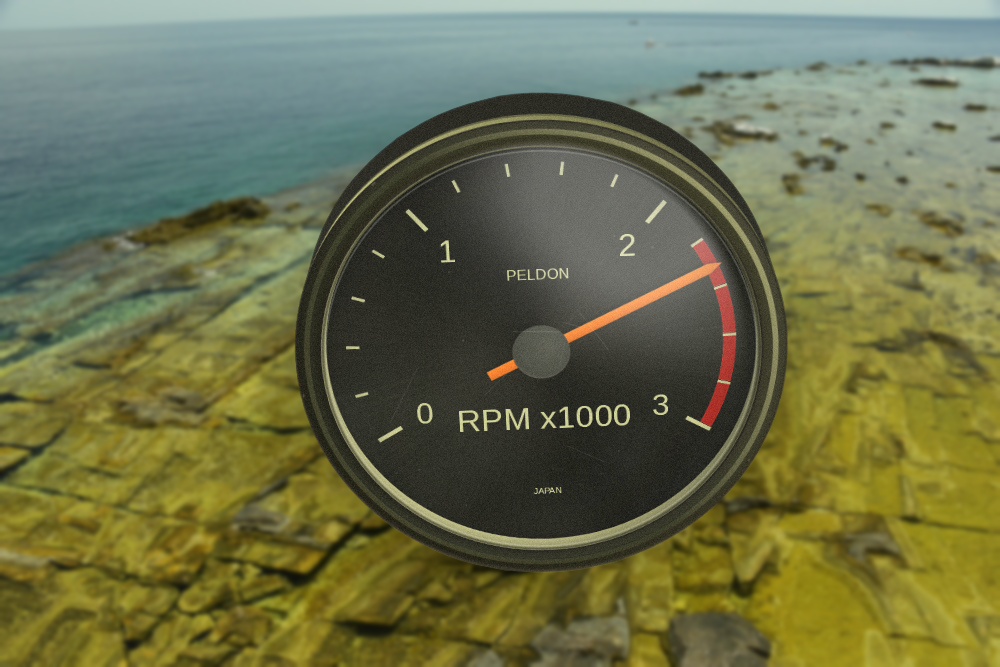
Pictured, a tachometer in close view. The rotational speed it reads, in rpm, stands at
2300 rpm
